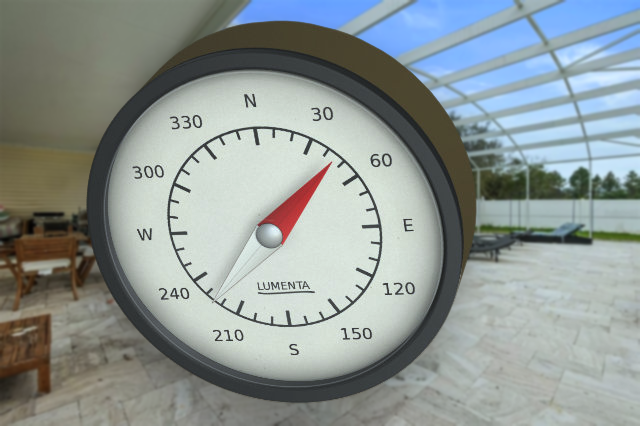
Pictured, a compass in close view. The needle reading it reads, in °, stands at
45 °
